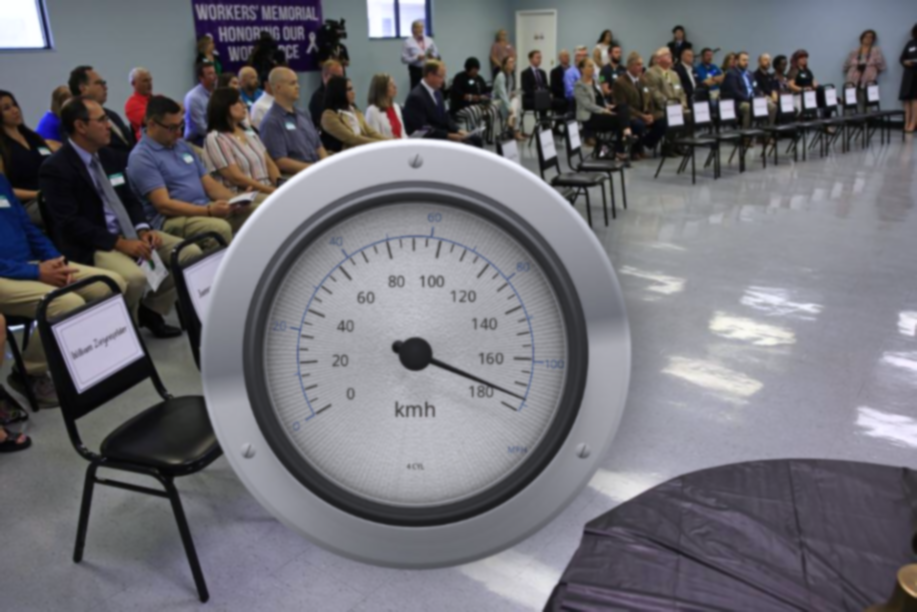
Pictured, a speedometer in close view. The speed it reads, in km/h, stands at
175 km/h
